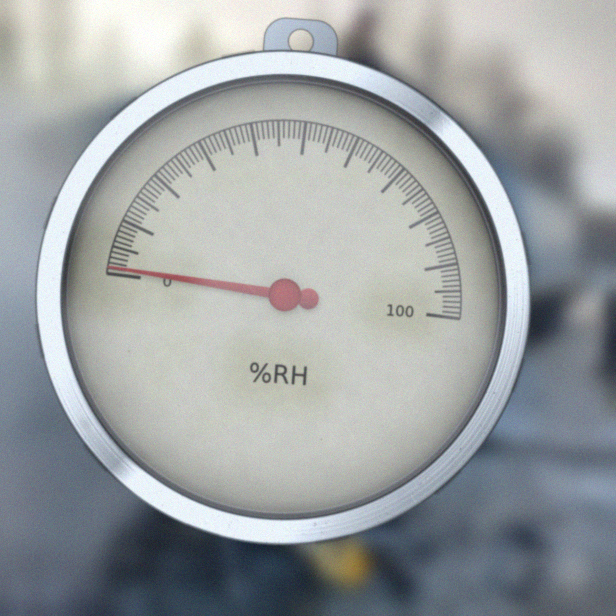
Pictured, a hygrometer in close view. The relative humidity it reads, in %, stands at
1 %
